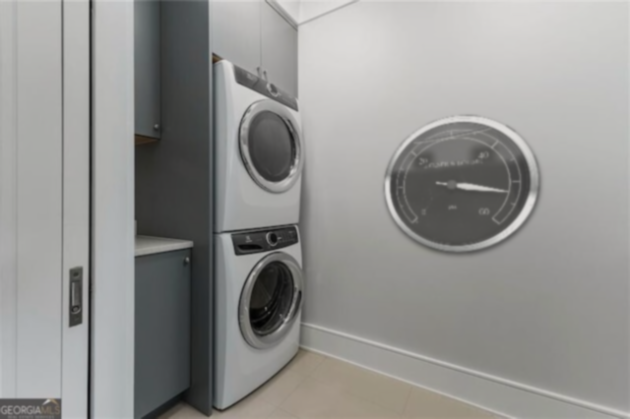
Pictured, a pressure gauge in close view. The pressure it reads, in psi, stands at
52.5 psi
